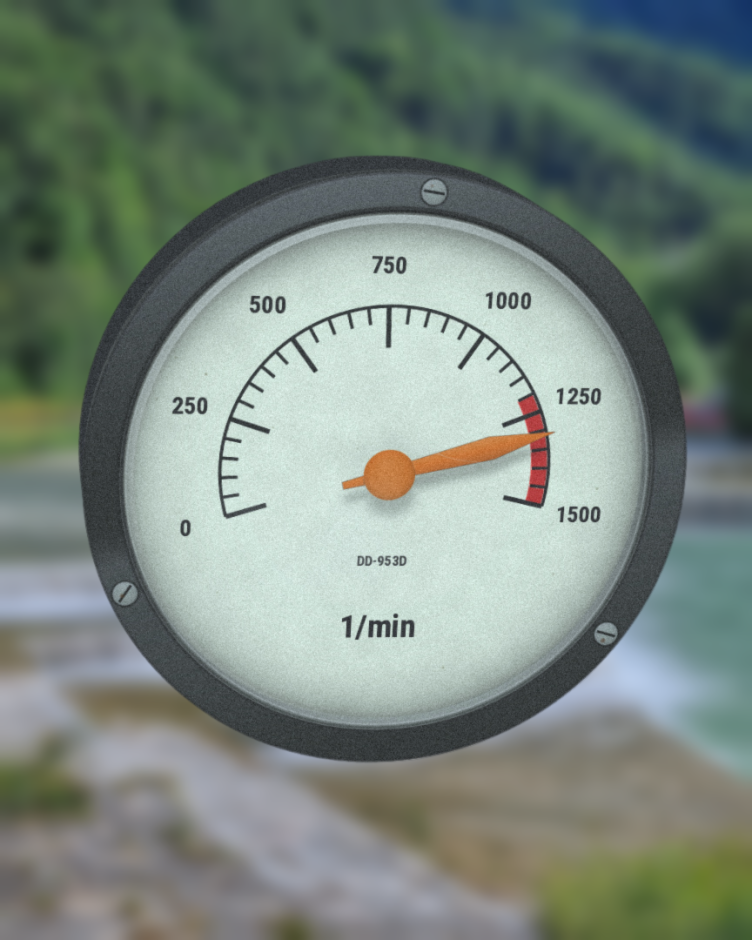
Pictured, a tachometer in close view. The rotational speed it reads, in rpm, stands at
1300 rpm
